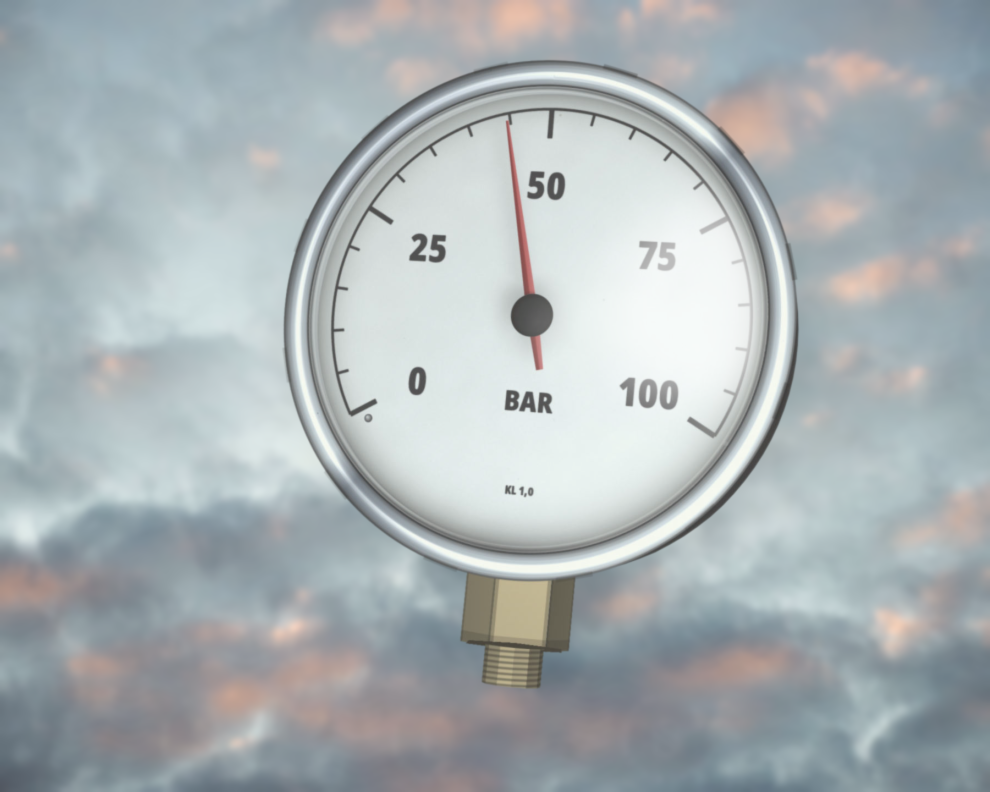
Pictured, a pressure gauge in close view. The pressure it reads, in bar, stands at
45 bar
